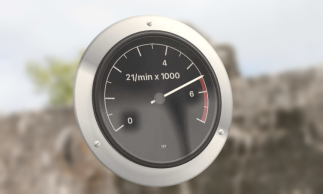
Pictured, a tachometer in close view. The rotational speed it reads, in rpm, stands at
5500 rpm
